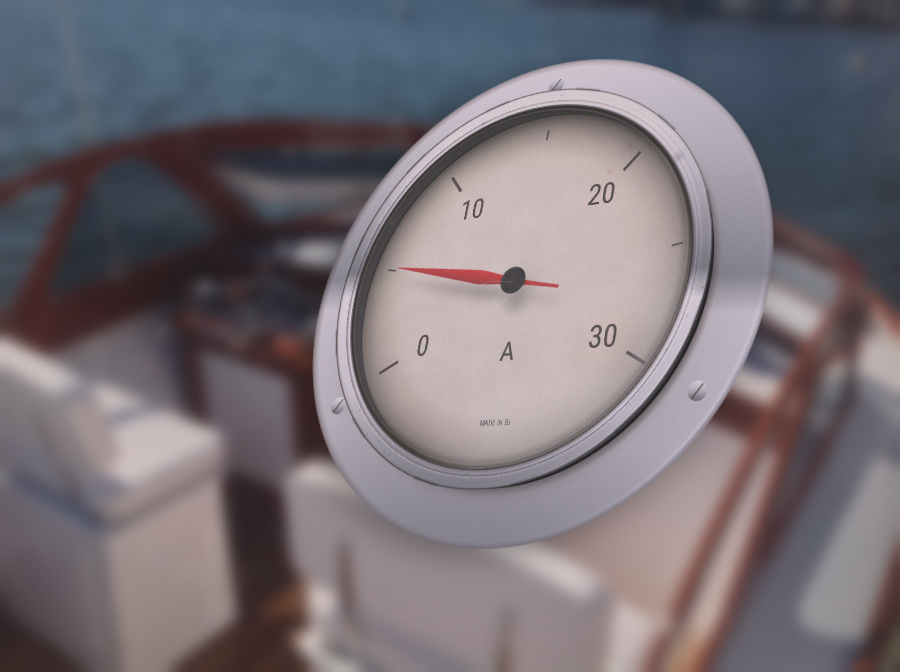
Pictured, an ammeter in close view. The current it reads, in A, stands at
5 A
